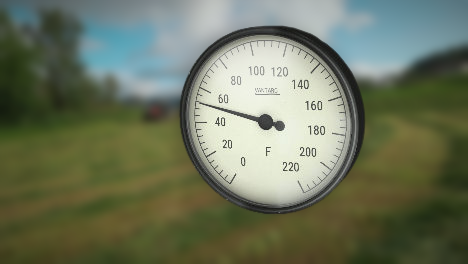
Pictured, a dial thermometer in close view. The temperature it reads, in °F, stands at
52 °F
